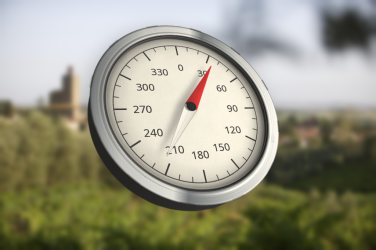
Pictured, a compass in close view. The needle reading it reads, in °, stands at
35 °
